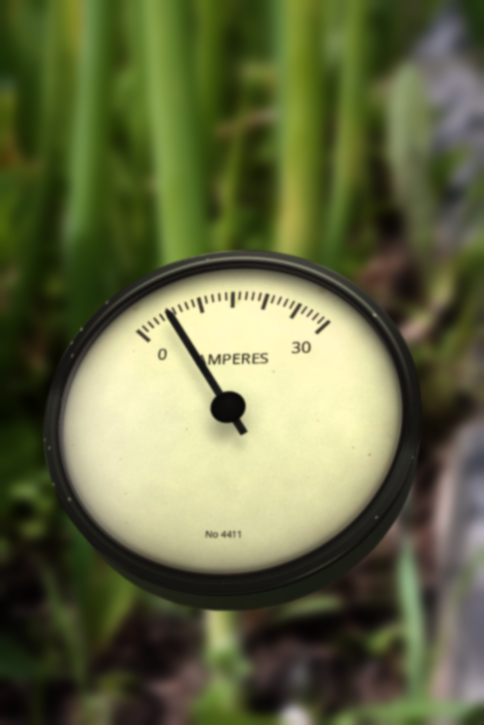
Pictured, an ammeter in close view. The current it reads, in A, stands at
5 A
